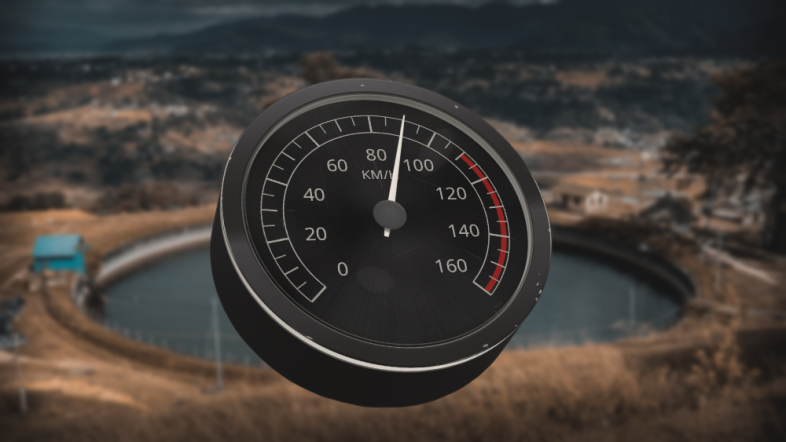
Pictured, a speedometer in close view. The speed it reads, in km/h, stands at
90 km/h
